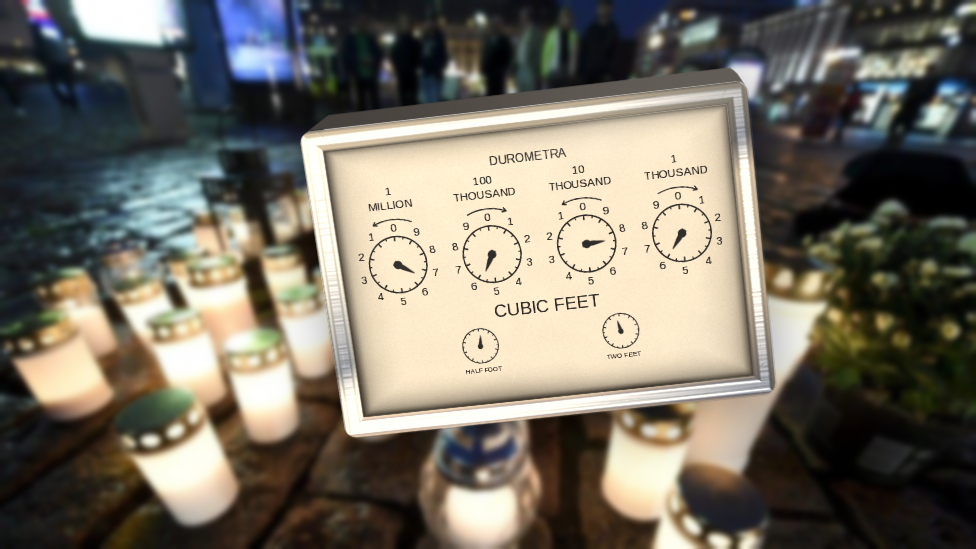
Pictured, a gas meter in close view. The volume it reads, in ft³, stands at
657600 ft³
